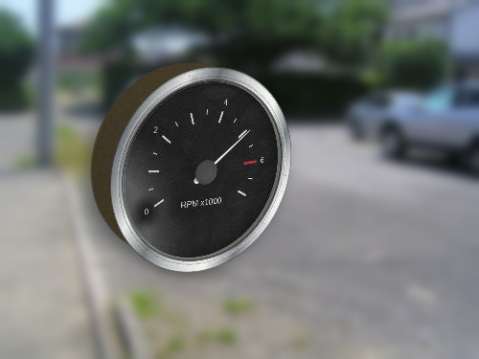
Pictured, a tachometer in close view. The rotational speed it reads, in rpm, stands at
5000 rpm
